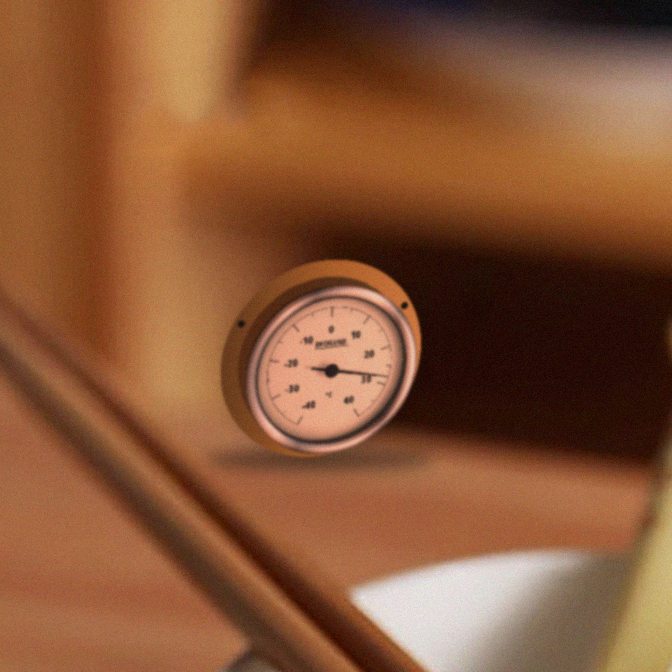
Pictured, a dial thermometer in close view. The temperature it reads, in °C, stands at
27.5 °C
